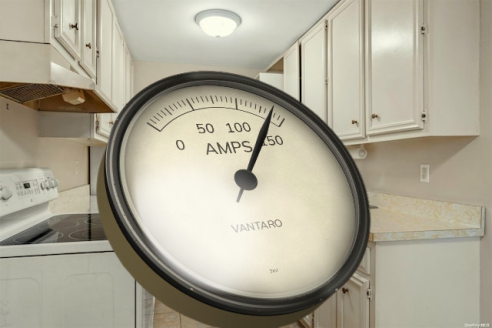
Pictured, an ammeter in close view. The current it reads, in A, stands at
135 A
